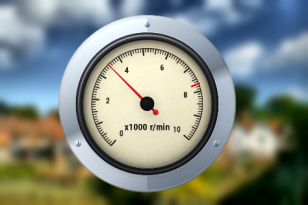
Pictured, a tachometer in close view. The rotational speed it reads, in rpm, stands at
3500 rpm
